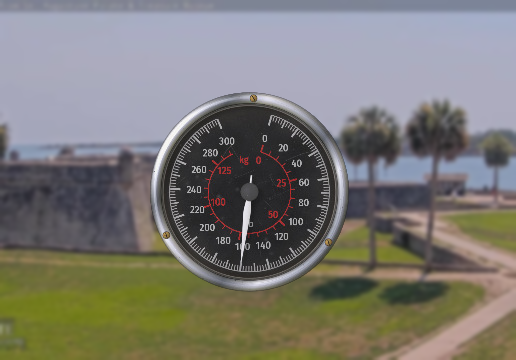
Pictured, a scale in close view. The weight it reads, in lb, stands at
160 lb
